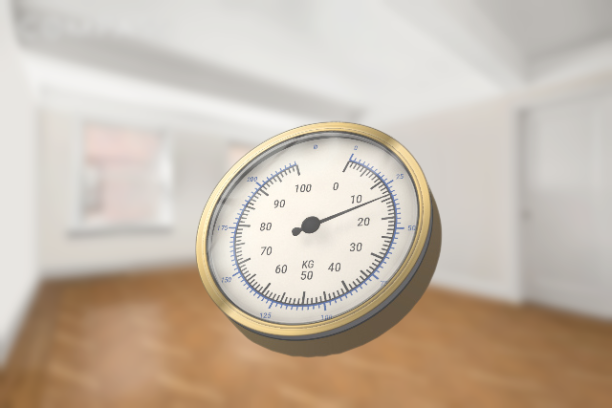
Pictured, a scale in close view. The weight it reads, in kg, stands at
15 kg
